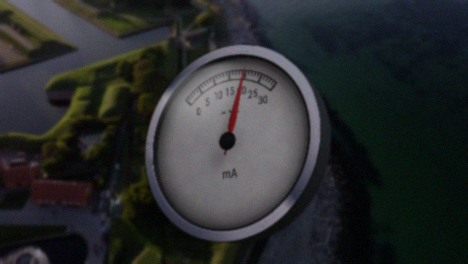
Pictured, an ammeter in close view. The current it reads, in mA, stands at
20 mA
